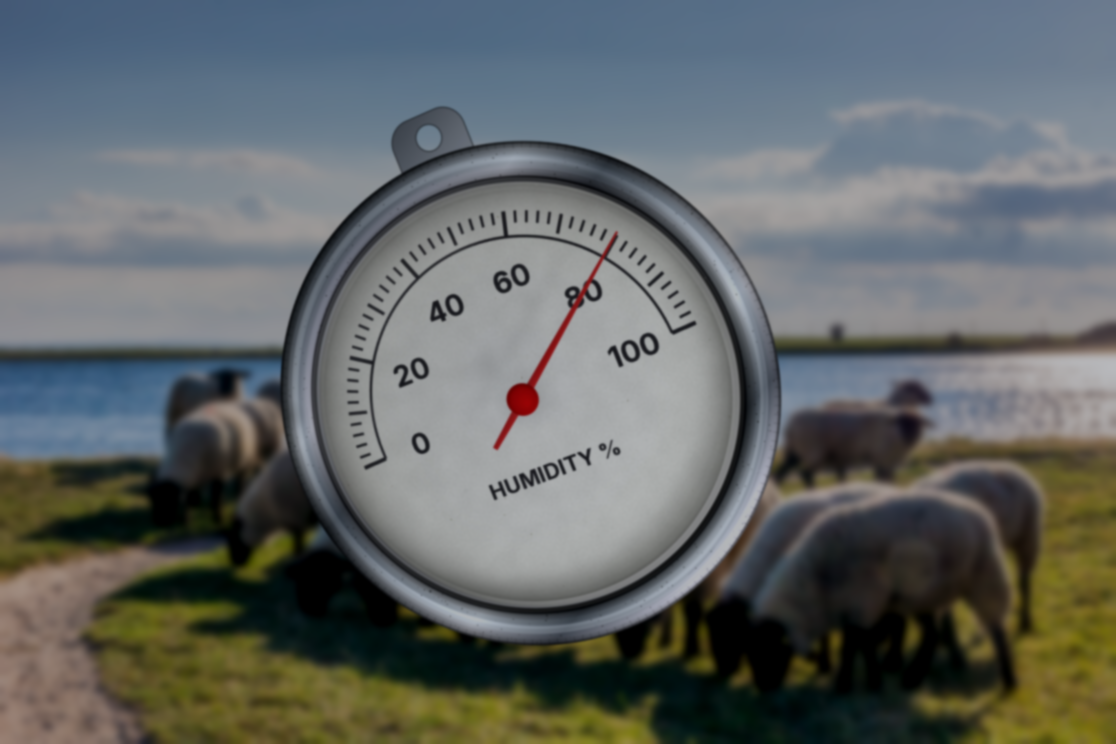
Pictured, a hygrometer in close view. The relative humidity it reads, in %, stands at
80 %
